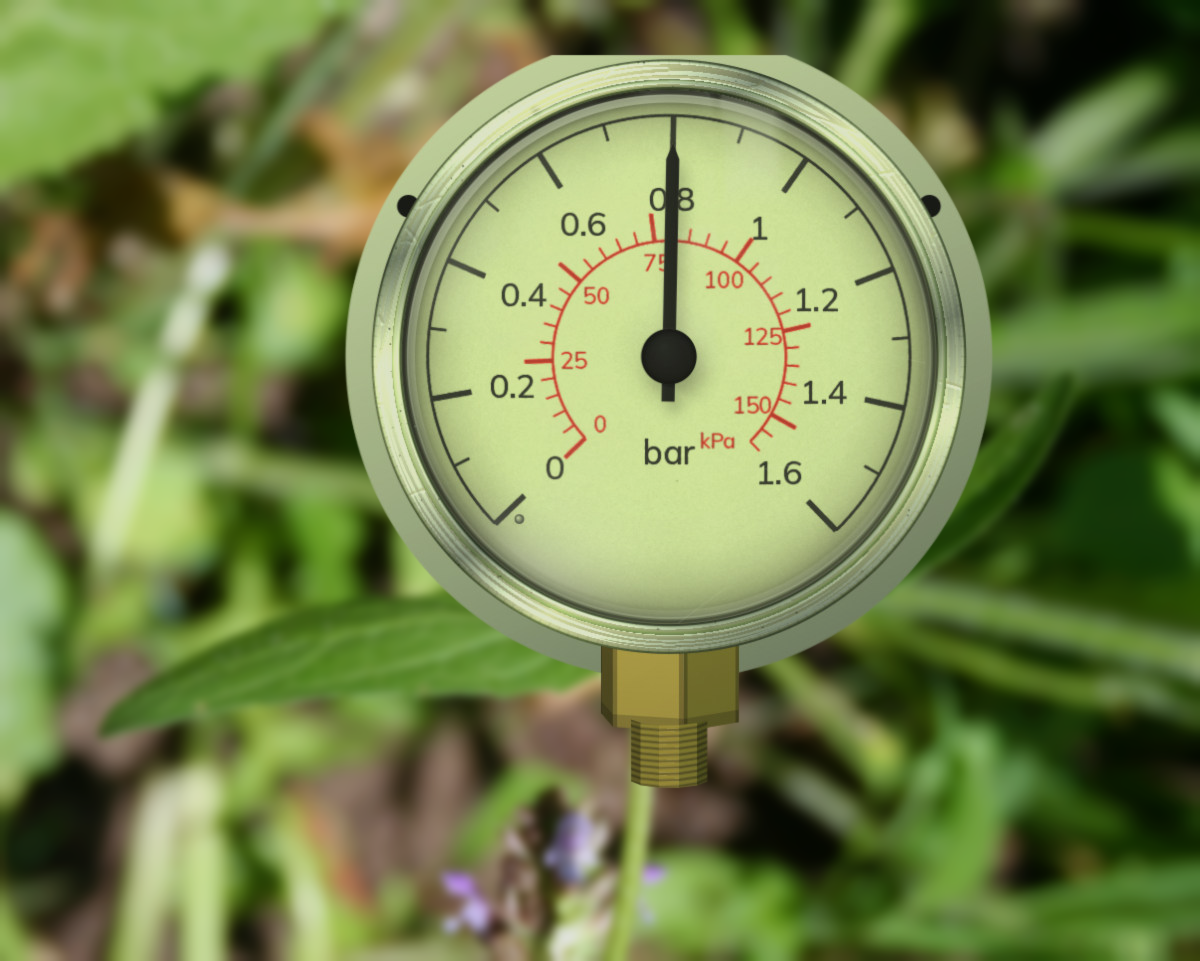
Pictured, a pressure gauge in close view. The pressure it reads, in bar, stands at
0.8 bar
